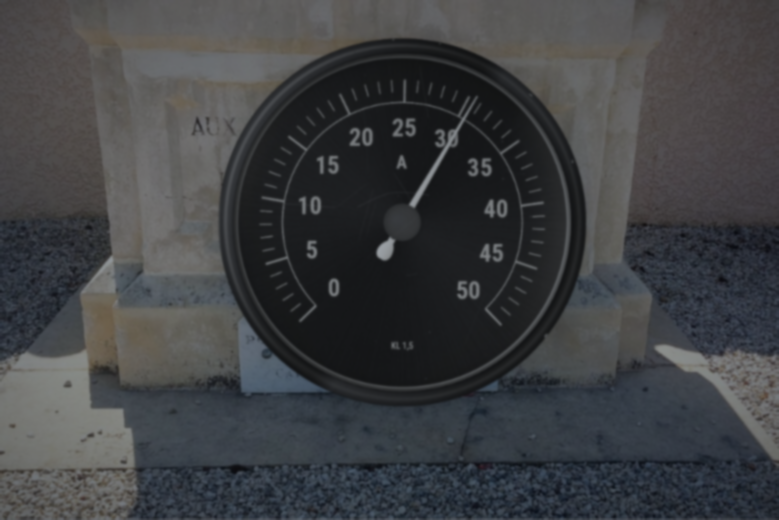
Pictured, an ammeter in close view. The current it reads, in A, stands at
30.5 A
